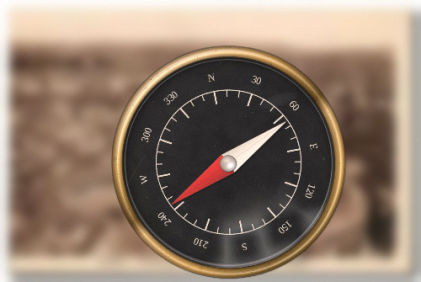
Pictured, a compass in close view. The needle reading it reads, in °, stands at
245 °
